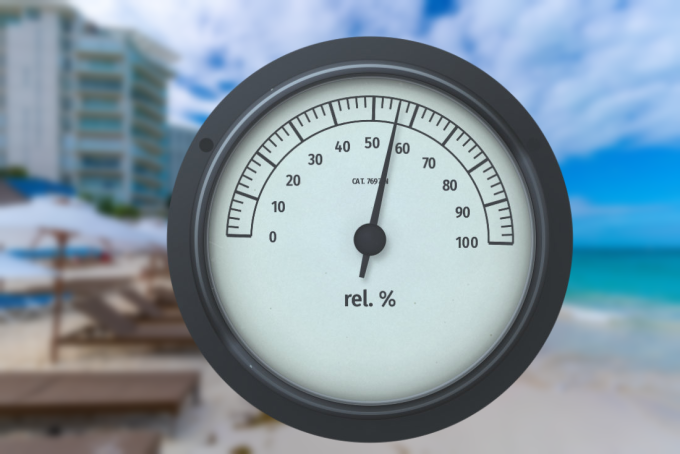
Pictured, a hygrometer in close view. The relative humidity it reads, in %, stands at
56 %
